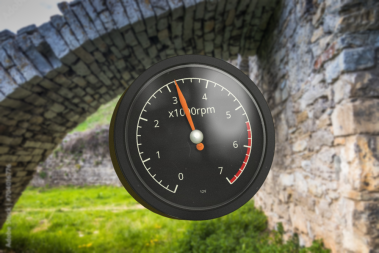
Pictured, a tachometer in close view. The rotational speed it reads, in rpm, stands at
3200 rpm
